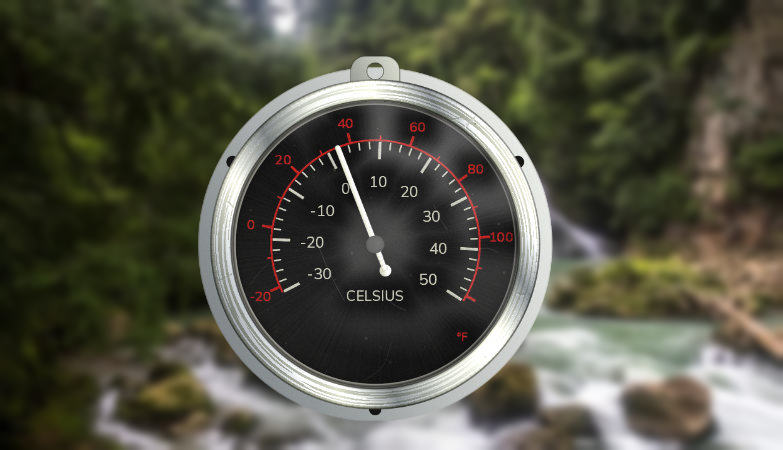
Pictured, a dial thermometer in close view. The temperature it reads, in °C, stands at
2 °C
